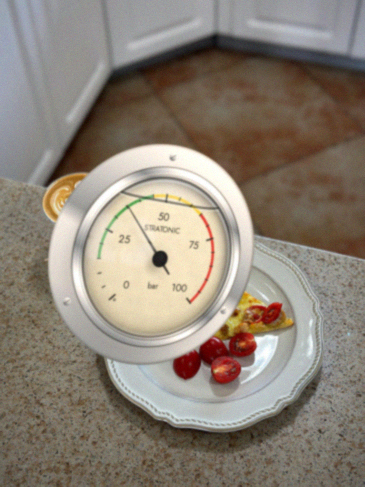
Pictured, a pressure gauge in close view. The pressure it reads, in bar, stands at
35 bar
